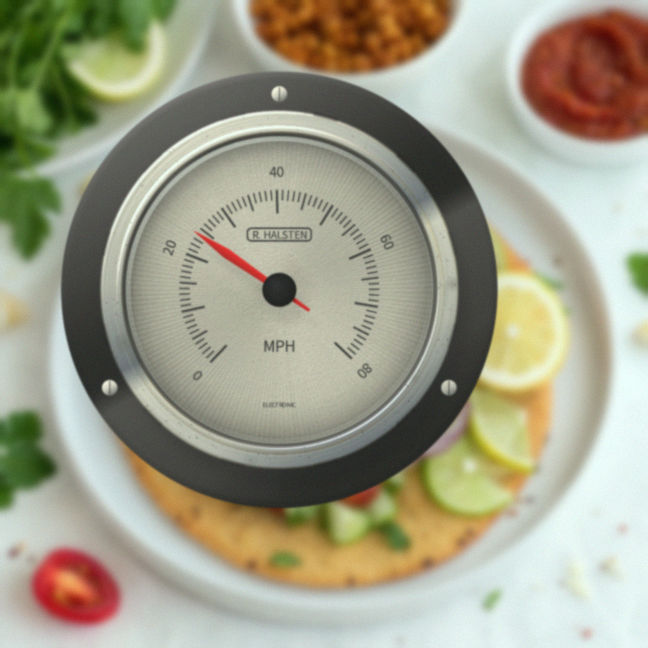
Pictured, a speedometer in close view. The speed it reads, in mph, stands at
24 mph
